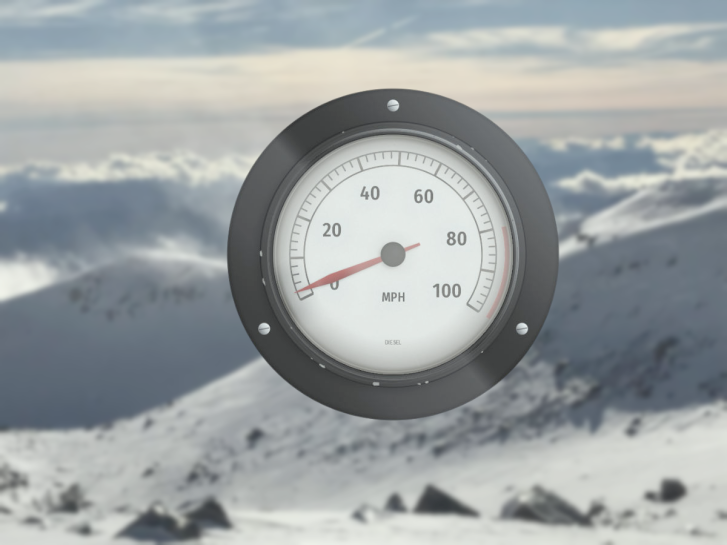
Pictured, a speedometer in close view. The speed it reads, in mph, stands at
2 mph
